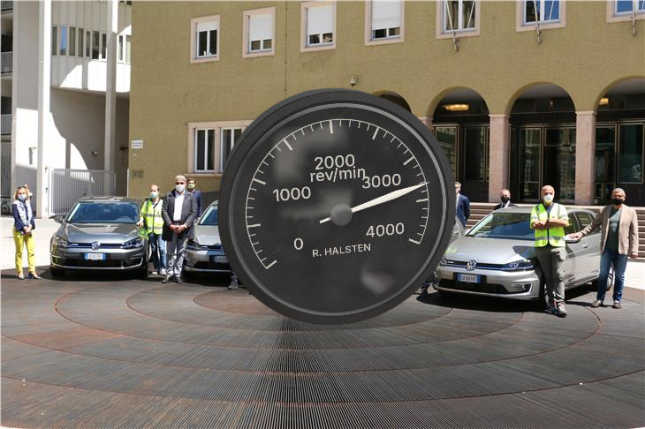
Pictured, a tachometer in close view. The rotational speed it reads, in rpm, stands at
3300 rpm
